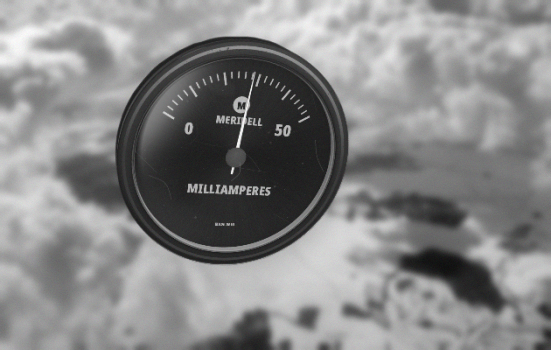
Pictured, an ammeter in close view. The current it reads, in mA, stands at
28 mA
